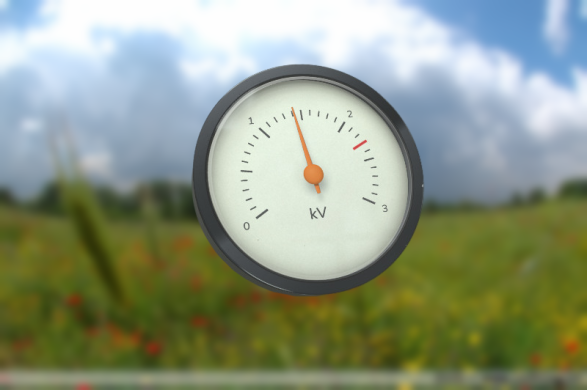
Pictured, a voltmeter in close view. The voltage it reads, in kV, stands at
1.4 kV
